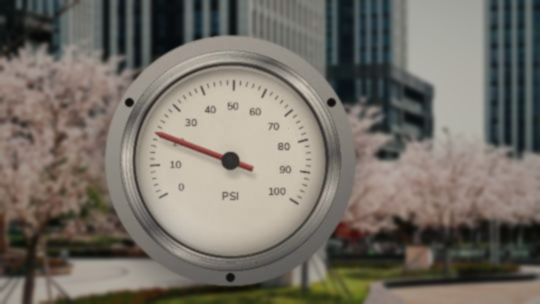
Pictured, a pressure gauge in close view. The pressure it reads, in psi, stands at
20 psi
